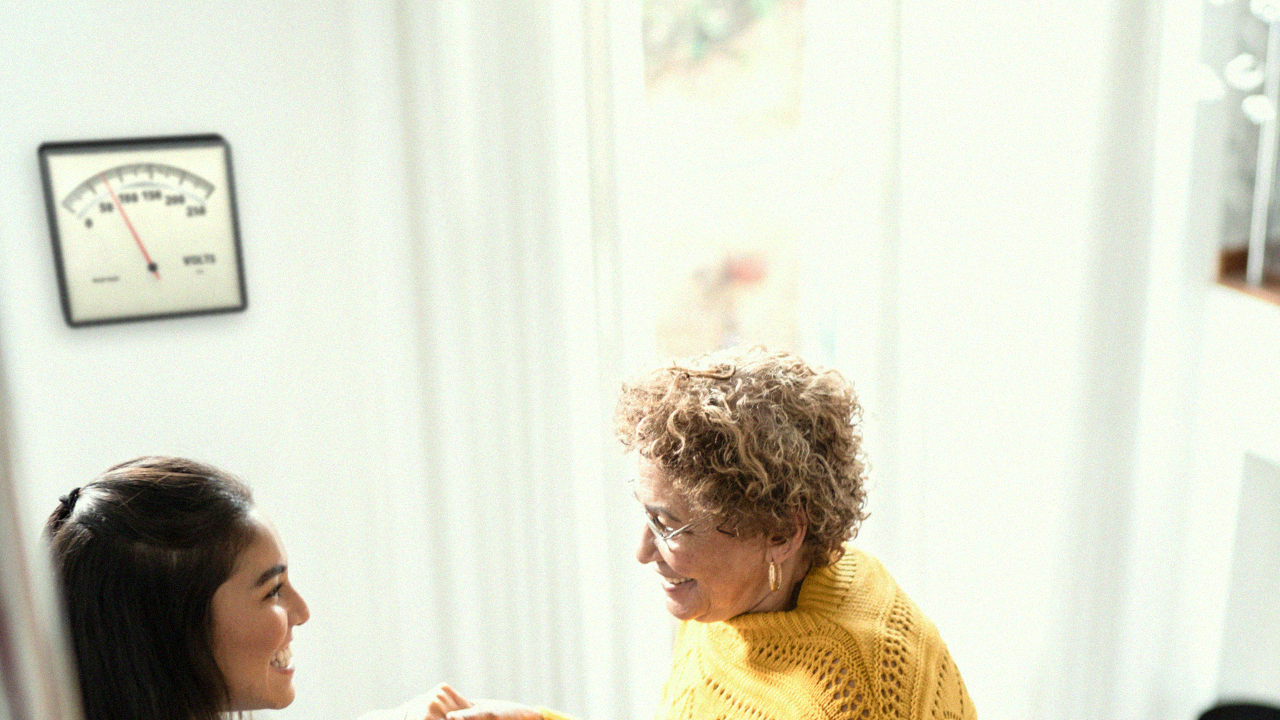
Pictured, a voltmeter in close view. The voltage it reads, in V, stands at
75 V
